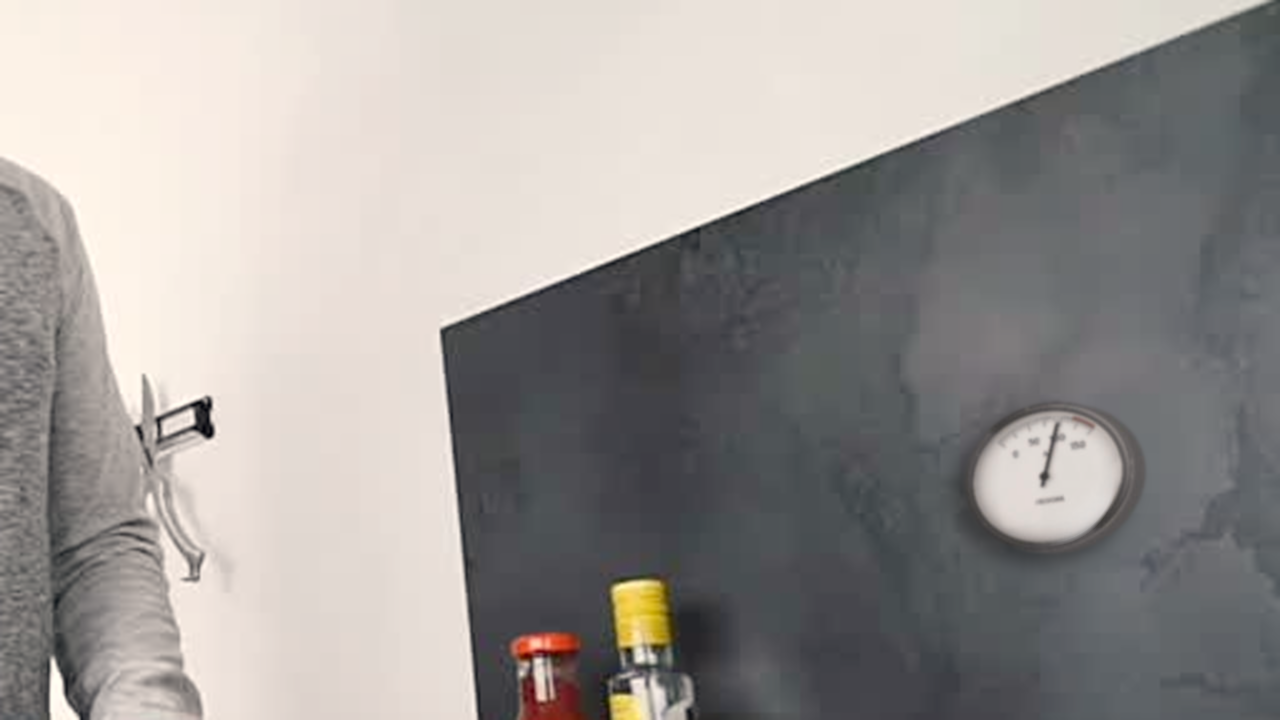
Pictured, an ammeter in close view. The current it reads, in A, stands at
100 A
